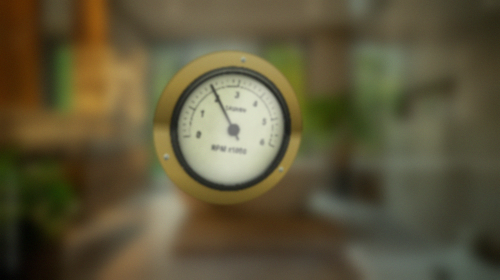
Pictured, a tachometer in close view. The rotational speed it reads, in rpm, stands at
2000 rpm
